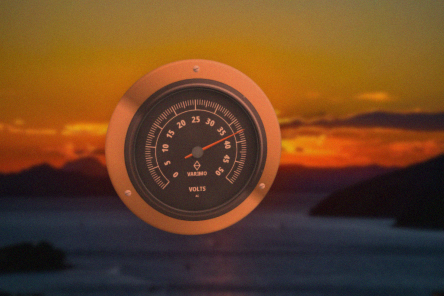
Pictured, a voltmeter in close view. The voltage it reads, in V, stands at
37.5 V
